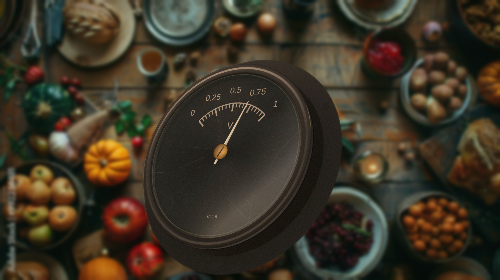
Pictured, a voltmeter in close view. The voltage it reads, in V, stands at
0.75 V
